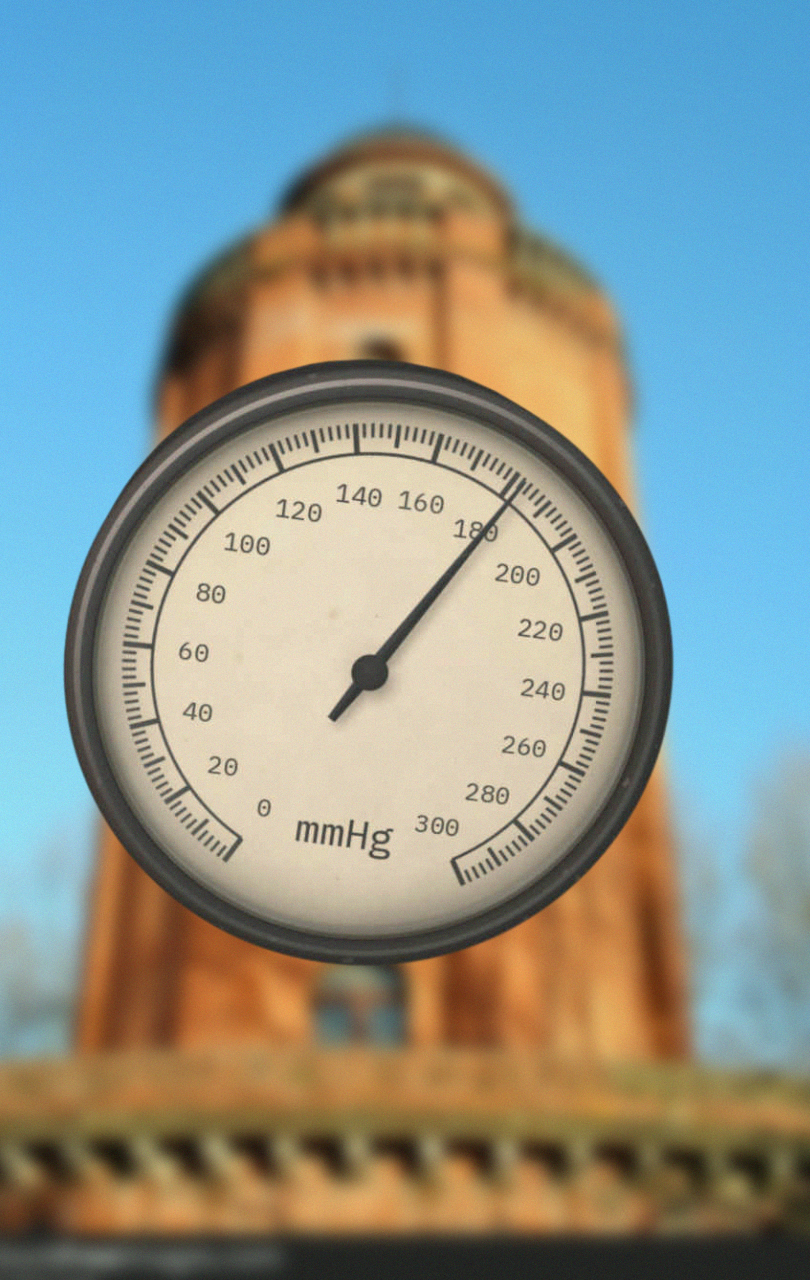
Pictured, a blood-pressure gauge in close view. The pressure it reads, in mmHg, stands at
182 mmHg
